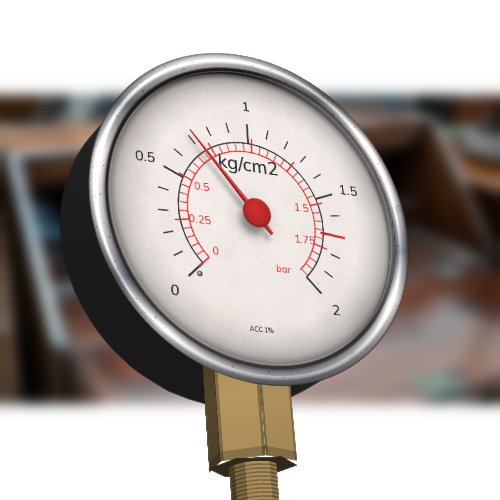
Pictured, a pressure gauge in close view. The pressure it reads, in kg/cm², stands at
0.7 kg/cm²
